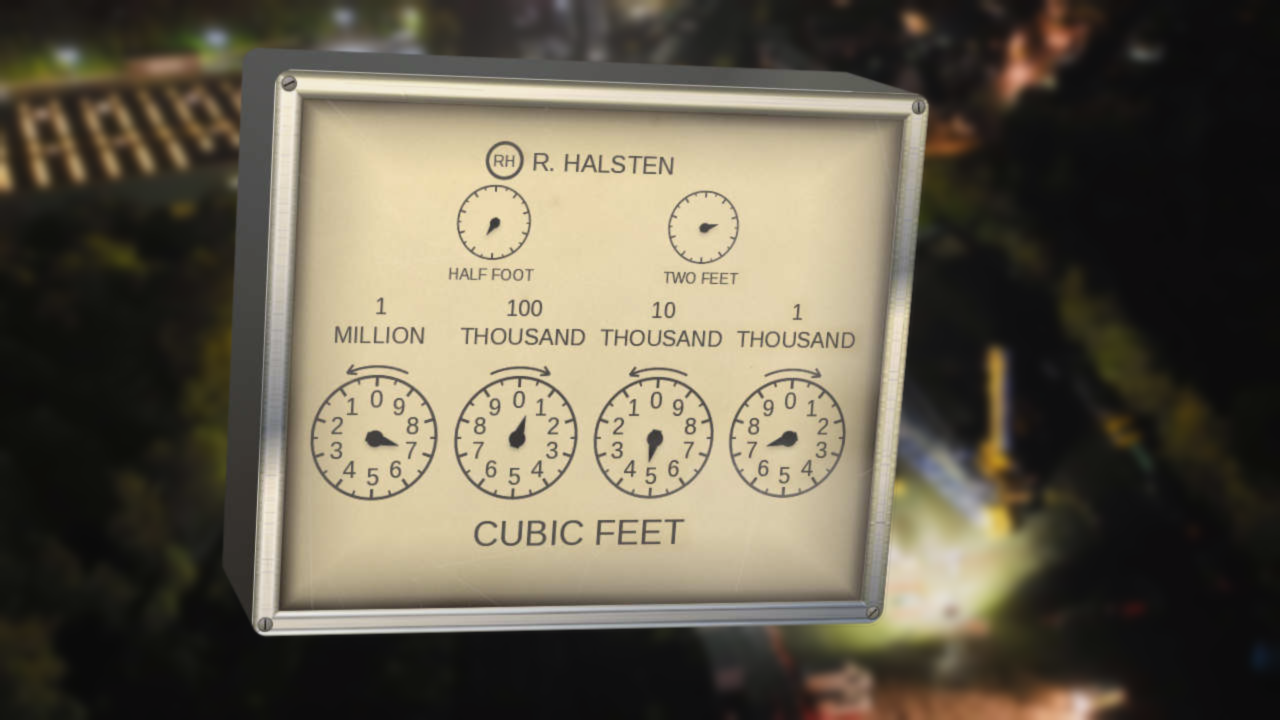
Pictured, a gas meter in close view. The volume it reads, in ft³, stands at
704700 ft³
